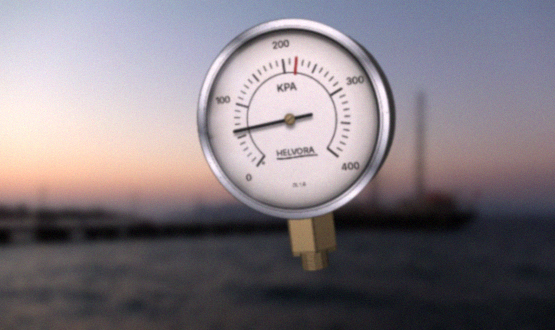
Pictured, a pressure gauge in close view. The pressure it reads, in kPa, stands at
60 kPa
